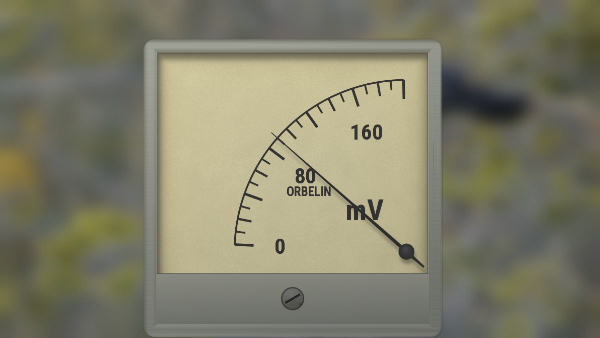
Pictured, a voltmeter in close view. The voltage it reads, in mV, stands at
90 mV
